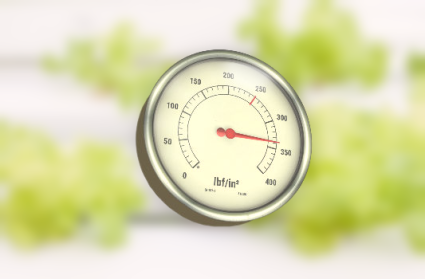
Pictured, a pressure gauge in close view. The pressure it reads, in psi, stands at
340 psi
